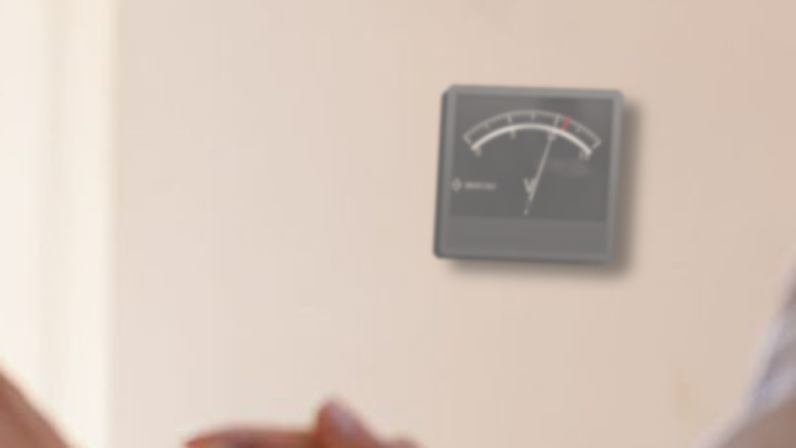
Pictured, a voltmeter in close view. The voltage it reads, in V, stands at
10 V
